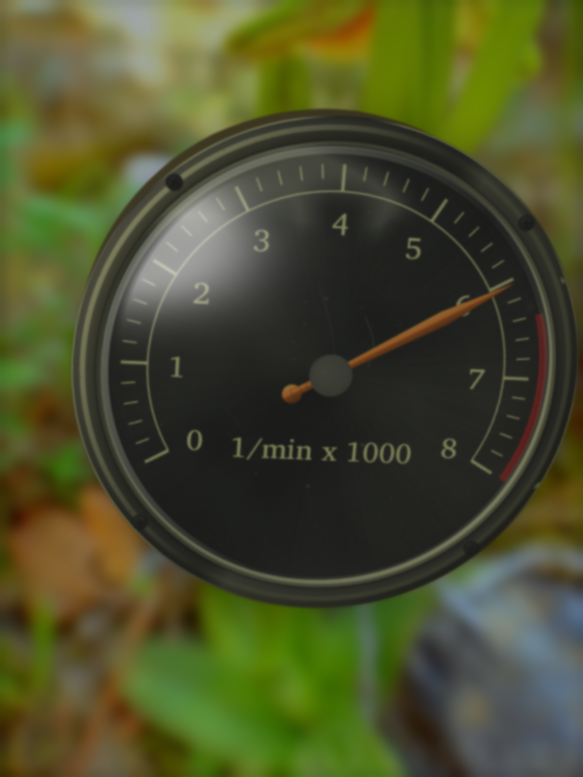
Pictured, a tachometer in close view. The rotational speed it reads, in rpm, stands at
6000 rpm
